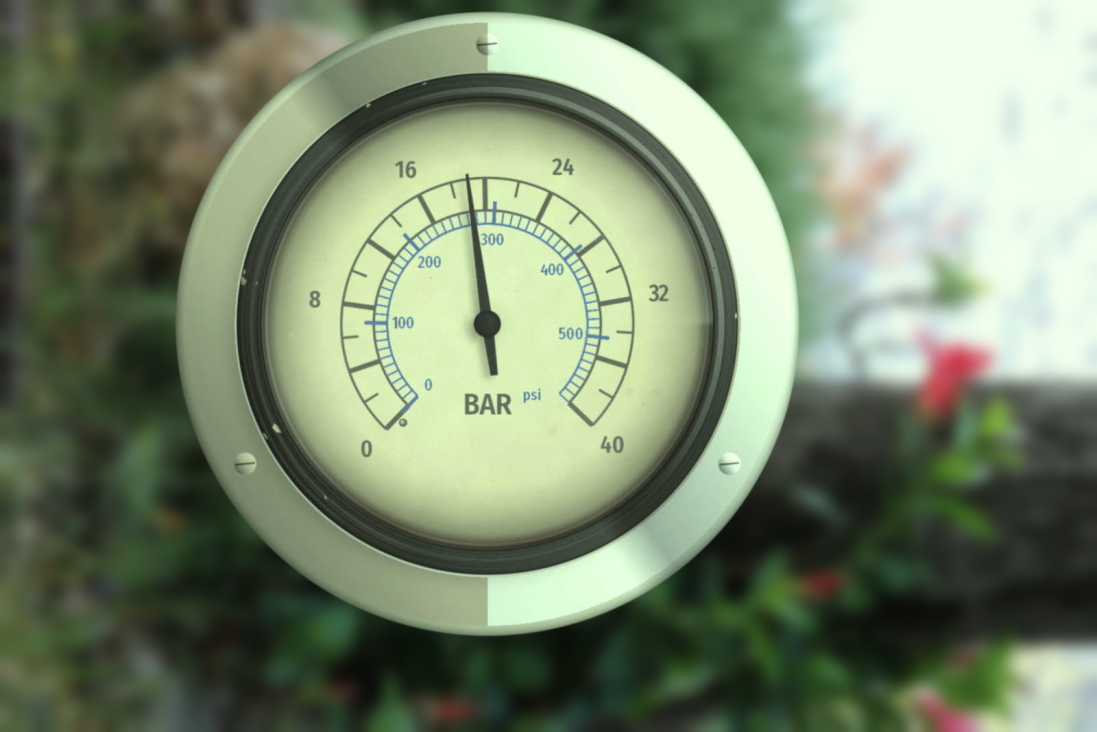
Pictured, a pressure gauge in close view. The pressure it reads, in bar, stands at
19 bar
